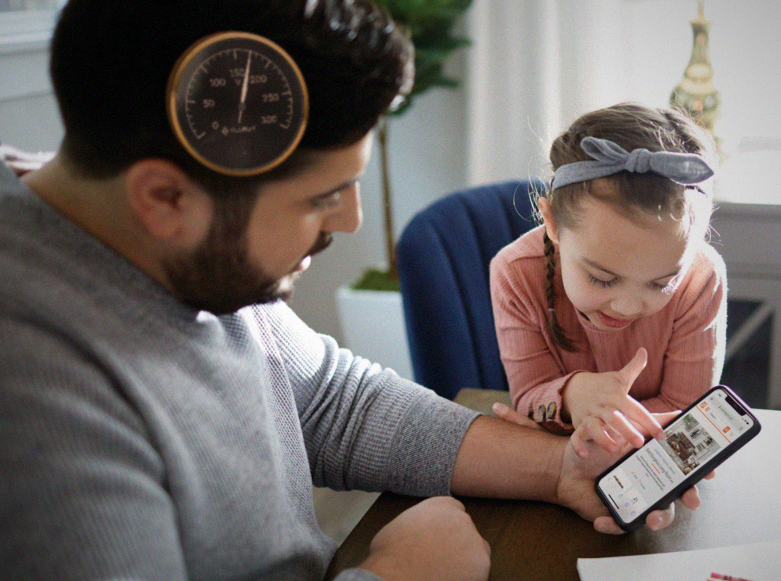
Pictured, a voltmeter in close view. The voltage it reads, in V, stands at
170 V
